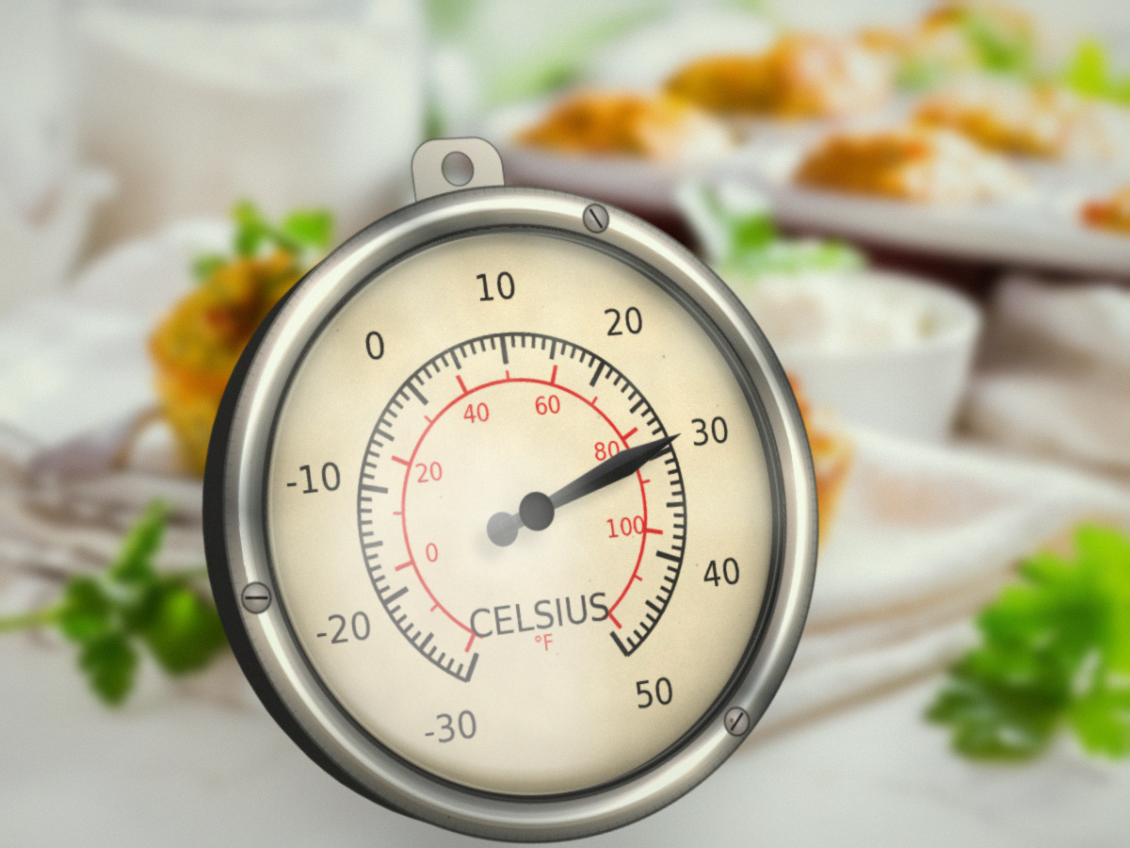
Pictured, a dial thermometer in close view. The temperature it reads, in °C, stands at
29 °C
